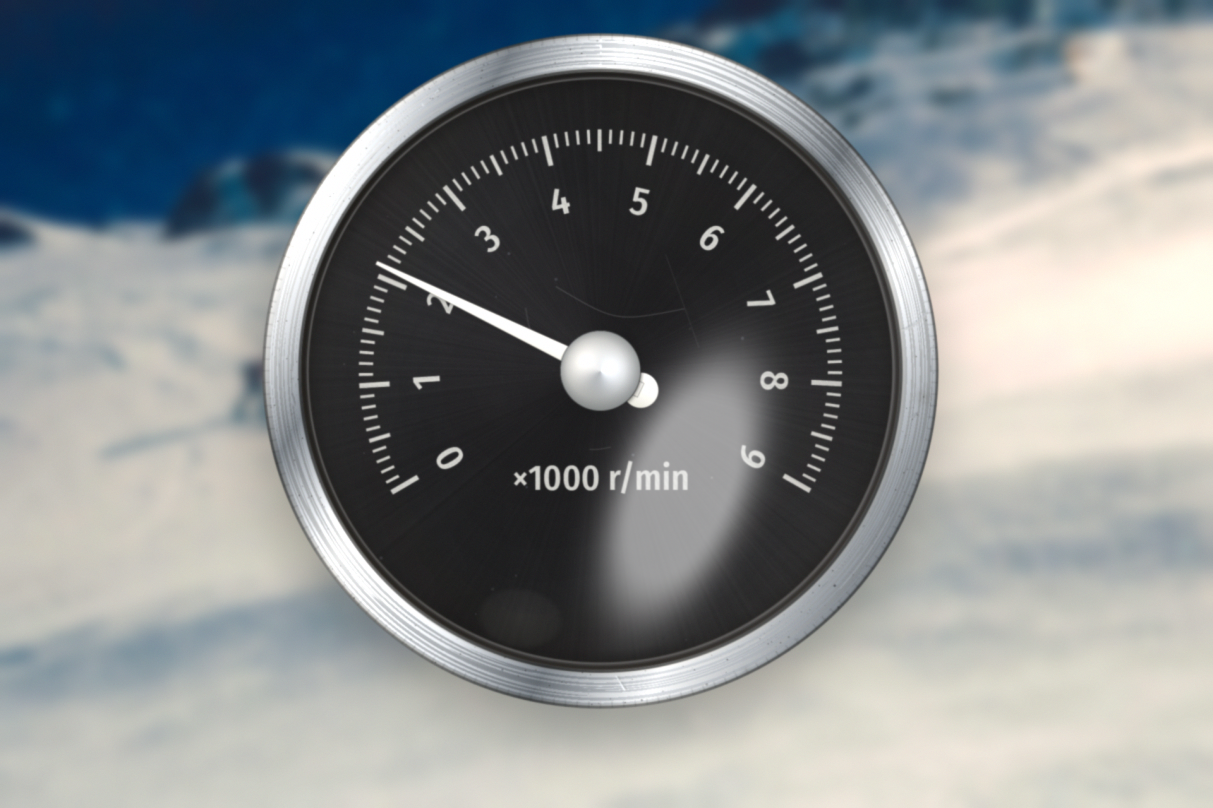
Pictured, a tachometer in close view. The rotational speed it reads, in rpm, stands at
2100 rpm
